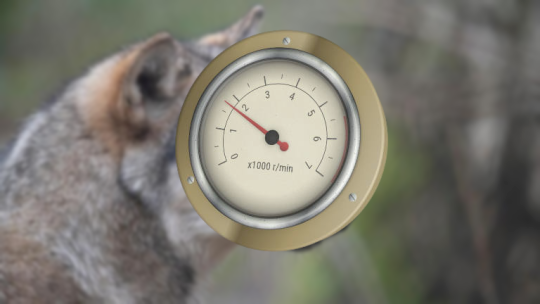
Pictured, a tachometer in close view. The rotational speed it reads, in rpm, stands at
1750 rpm
